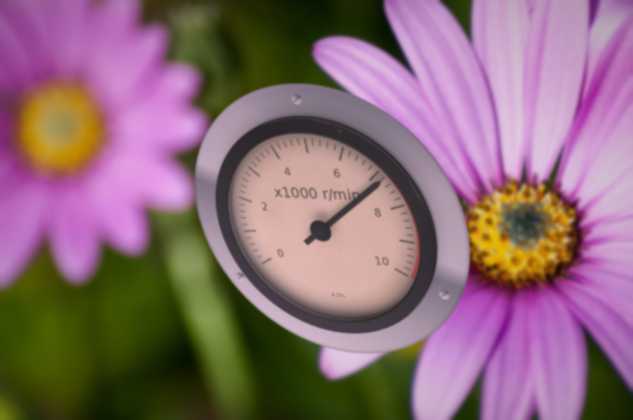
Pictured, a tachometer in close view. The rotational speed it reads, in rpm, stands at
7200 rpm
